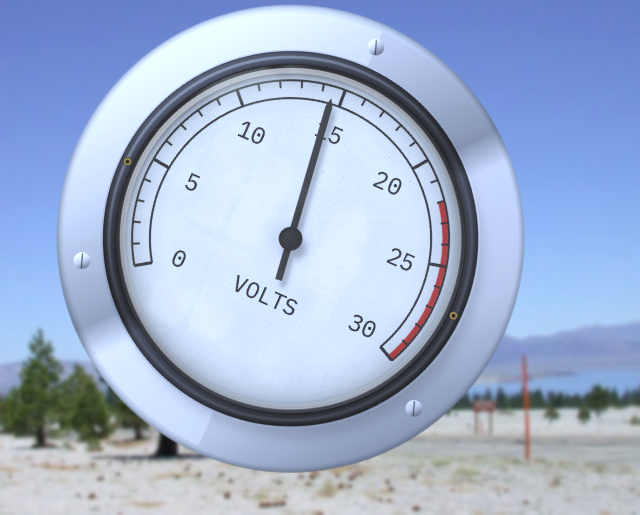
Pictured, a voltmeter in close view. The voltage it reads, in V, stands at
14.5 V
